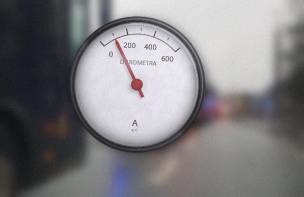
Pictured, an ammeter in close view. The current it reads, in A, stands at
100 A
